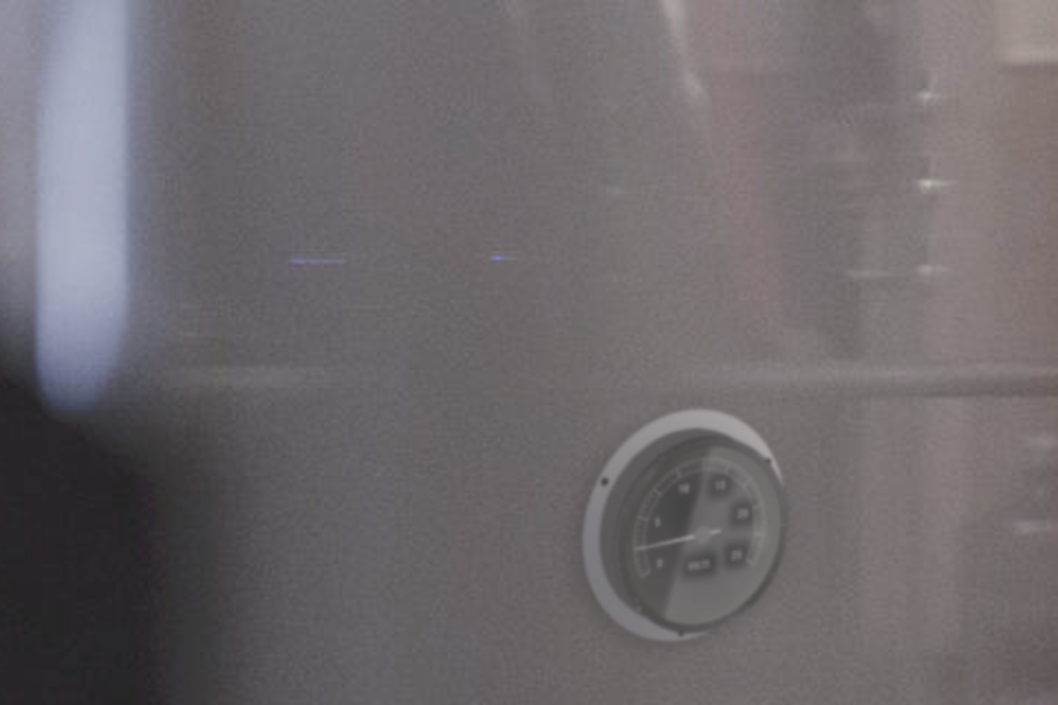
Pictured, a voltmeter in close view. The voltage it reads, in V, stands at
2.5 V
